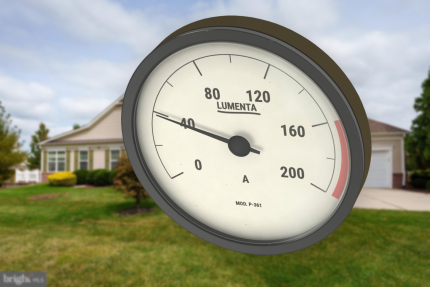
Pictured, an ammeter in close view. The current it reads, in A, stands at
40 A
